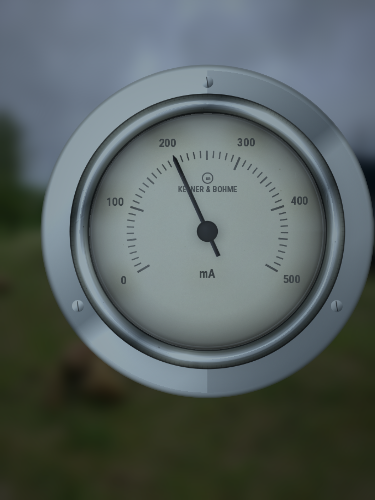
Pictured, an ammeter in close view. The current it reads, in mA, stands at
200 mA
